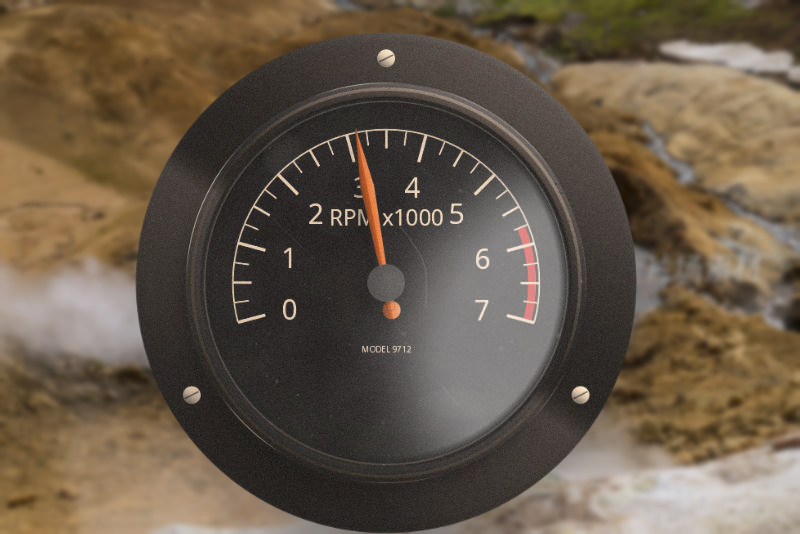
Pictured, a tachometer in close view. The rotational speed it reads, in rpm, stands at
3125 rpm
